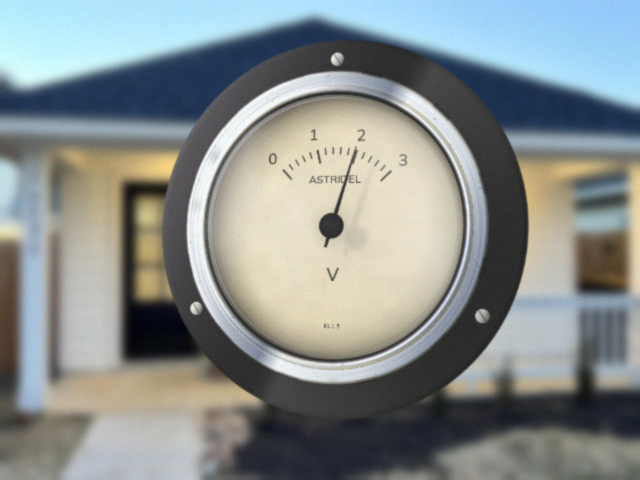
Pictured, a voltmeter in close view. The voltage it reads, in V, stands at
2 V
